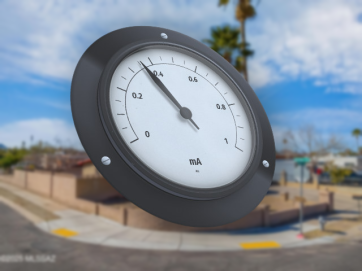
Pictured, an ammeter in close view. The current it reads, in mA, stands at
0.35 mA
